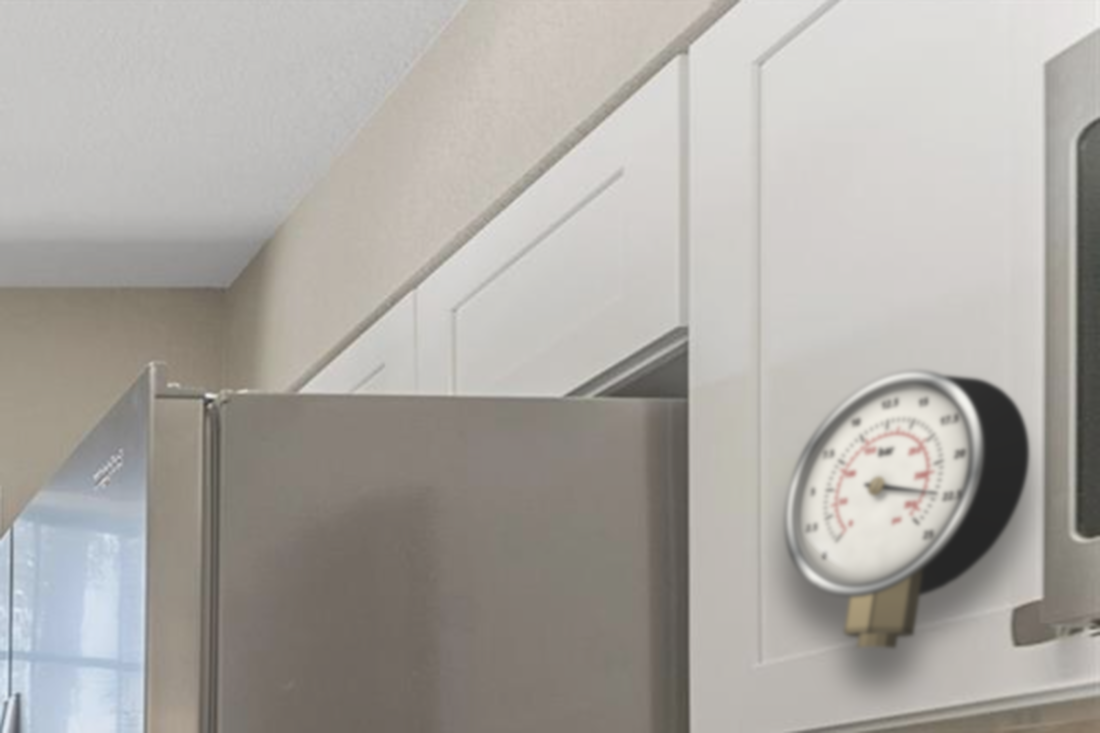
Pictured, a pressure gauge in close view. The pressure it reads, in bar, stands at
22.5 bar
